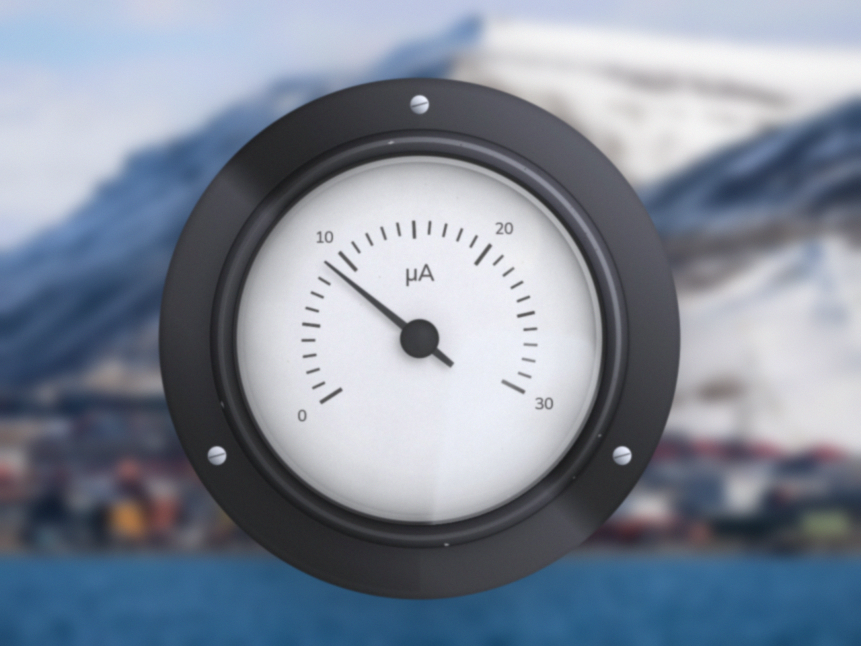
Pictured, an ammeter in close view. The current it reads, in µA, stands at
9 µA
